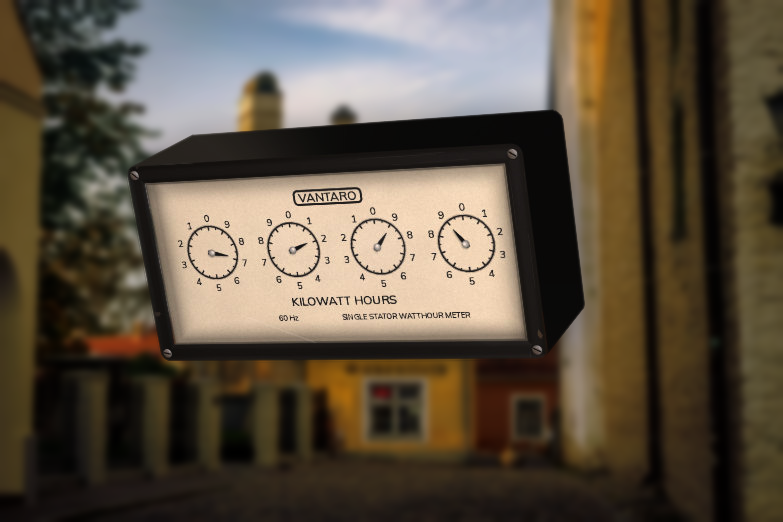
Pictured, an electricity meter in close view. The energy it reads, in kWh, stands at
7189 kWh
